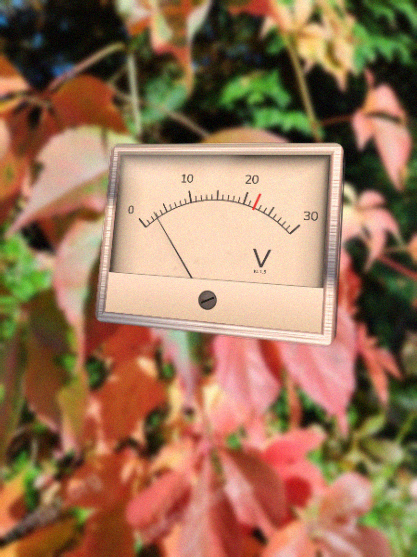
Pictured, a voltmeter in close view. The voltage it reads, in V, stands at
3 V
